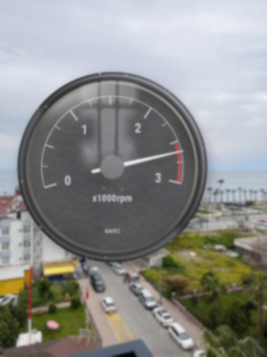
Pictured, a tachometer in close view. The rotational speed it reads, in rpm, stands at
2625 rpm
